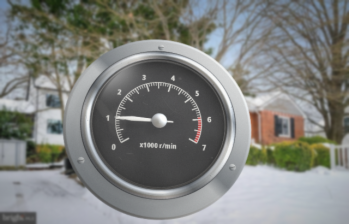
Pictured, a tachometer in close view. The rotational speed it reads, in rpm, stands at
1000 rpm
